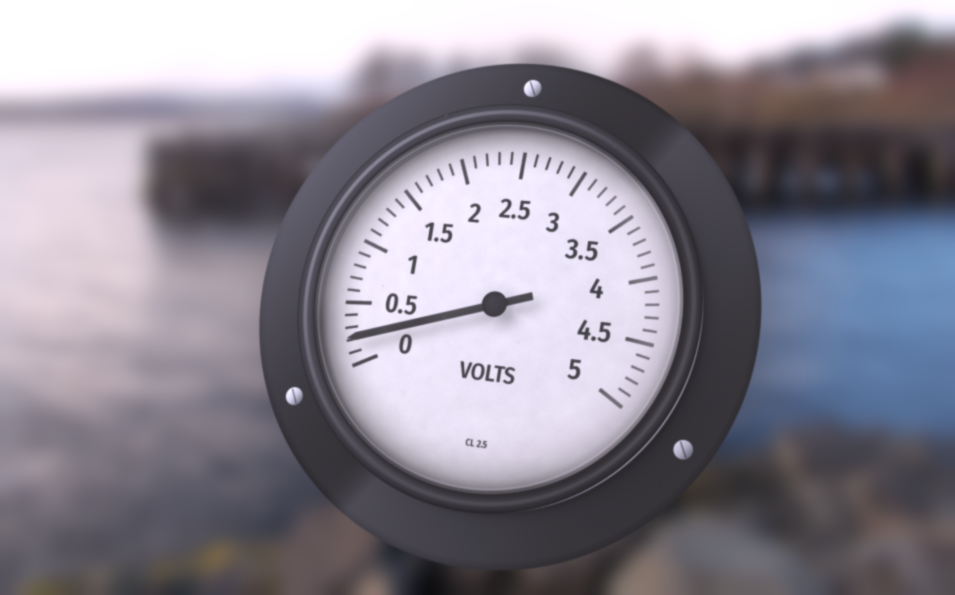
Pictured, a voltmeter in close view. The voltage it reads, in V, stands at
0.2 V
